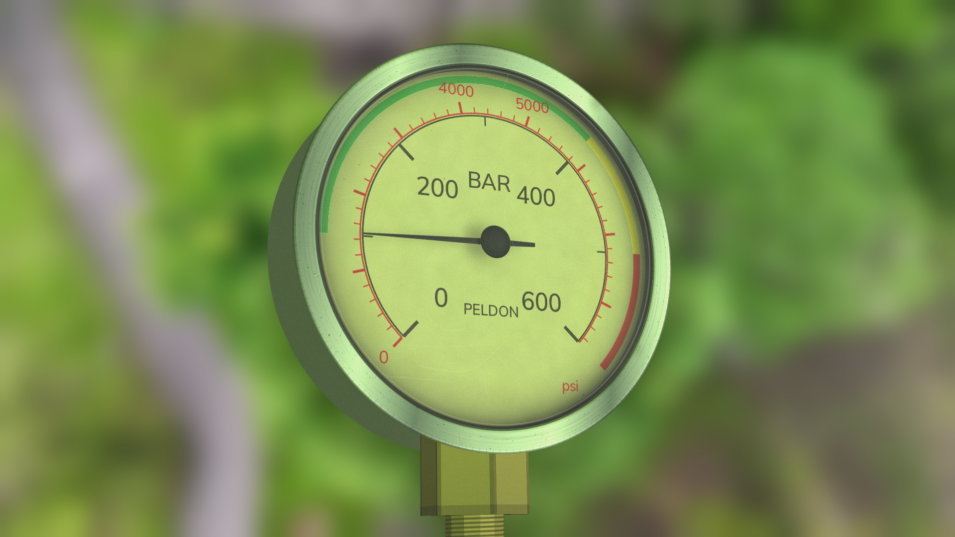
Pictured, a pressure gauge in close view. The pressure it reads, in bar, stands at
100 bar
